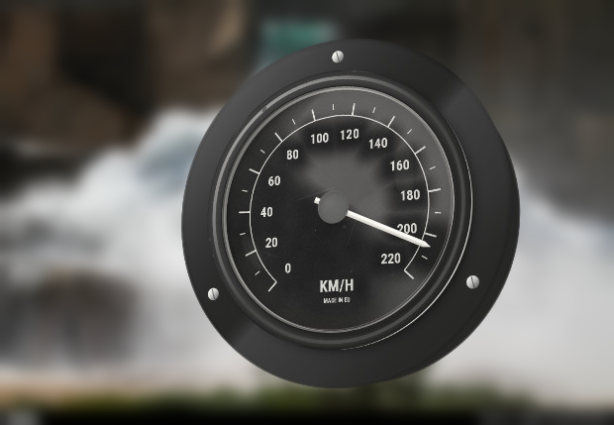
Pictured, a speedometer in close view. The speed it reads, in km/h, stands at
205 km/h
